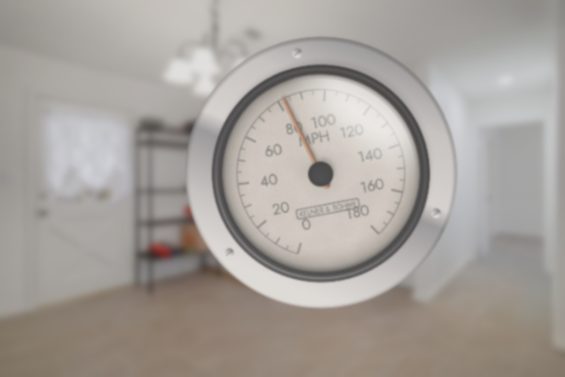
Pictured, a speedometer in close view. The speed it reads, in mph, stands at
82.5 mph
